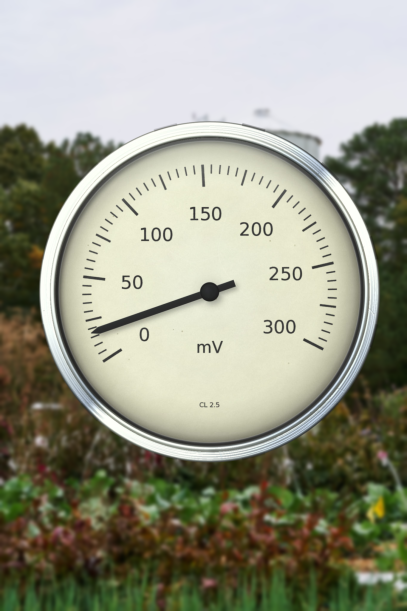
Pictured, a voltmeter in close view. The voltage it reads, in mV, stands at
17.5 mV
